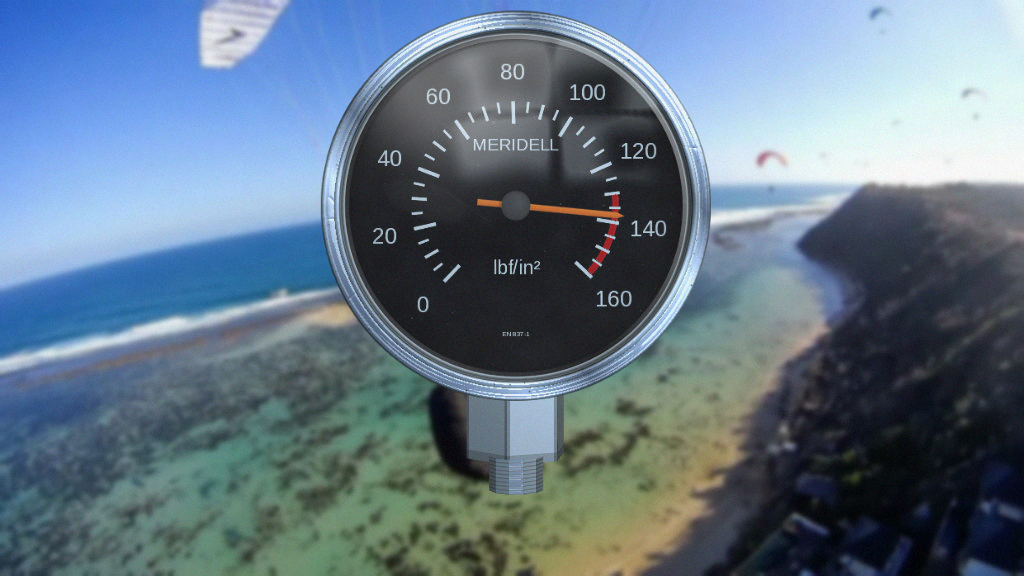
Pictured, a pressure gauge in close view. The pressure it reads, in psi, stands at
137.5 psi
